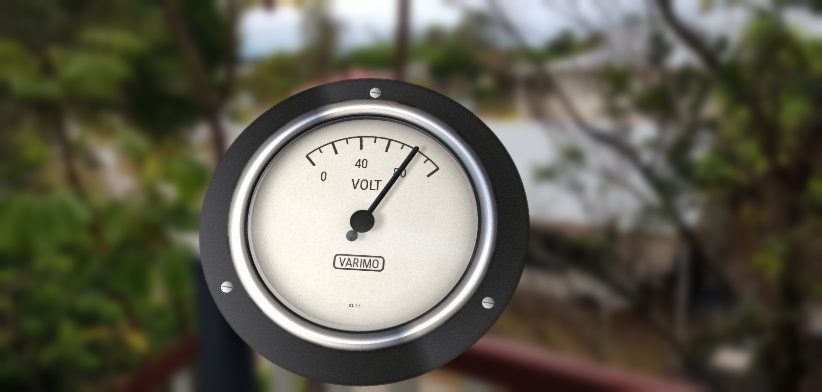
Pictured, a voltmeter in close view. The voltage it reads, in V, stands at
80 V
